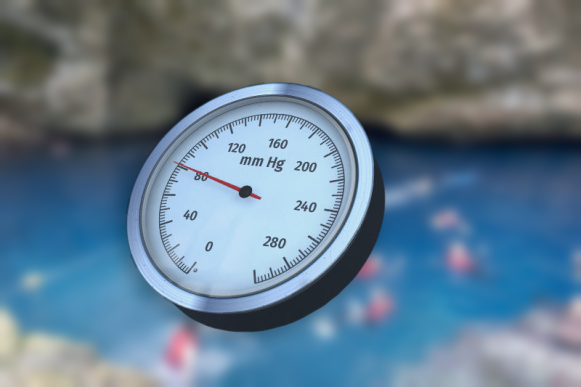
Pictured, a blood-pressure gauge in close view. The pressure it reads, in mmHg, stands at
80 mmHg
